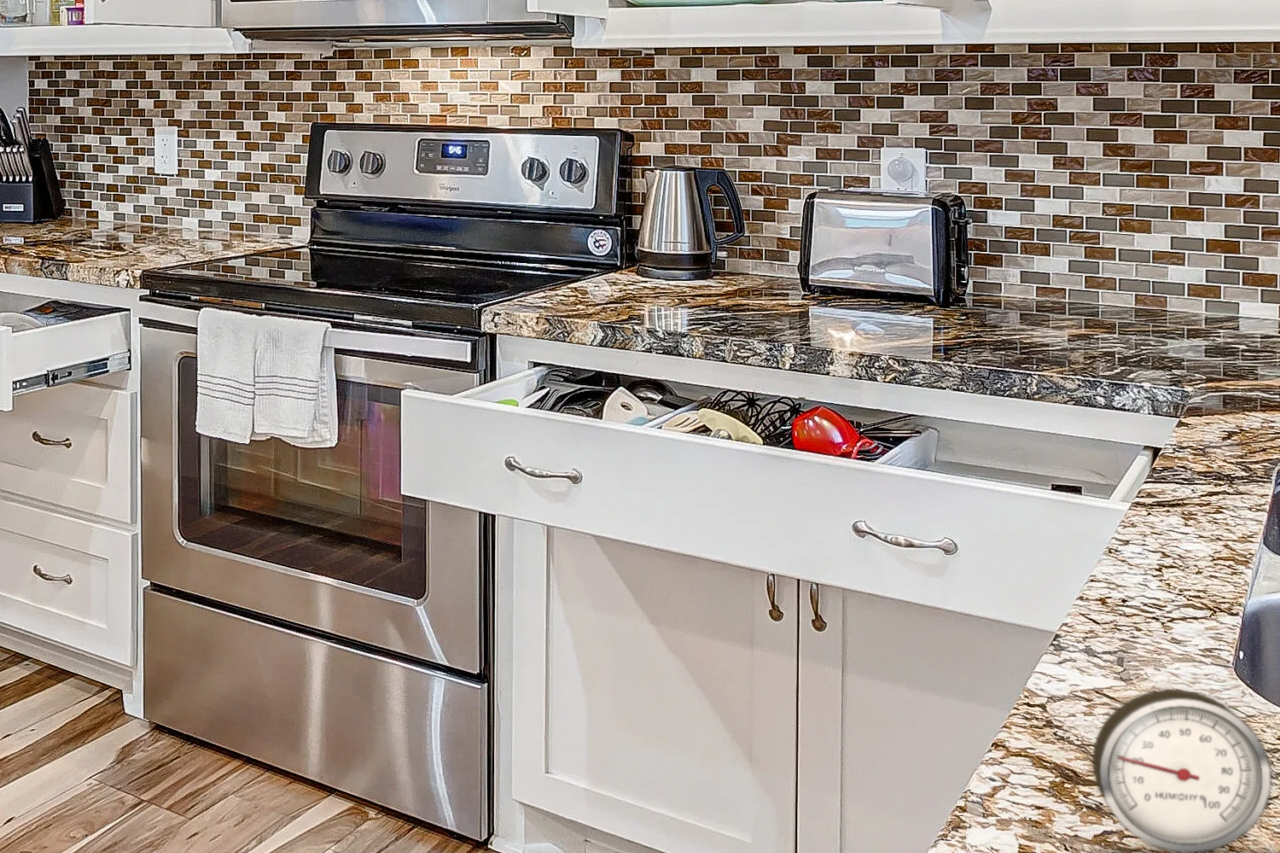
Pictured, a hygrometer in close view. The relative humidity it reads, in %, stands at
20 %
